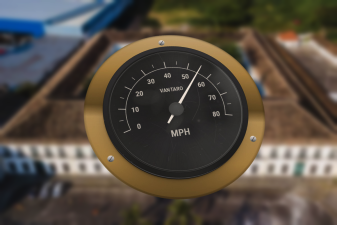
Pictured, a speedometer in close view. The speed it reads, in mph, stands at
55 mph
